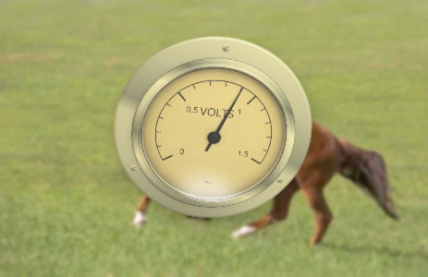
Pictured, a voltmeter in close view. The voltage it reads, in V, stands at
0.9 V
